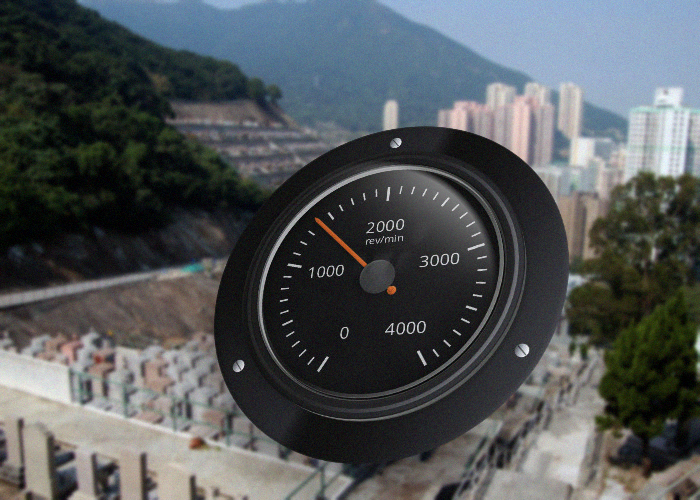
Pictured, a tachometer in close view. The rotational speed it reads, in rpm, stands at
1400 rpm
